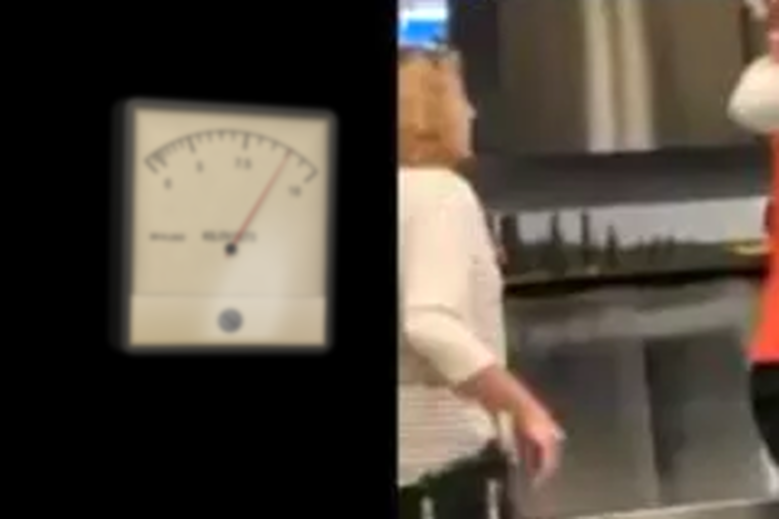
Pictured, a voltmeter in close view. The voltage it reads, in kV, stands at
9 kV
